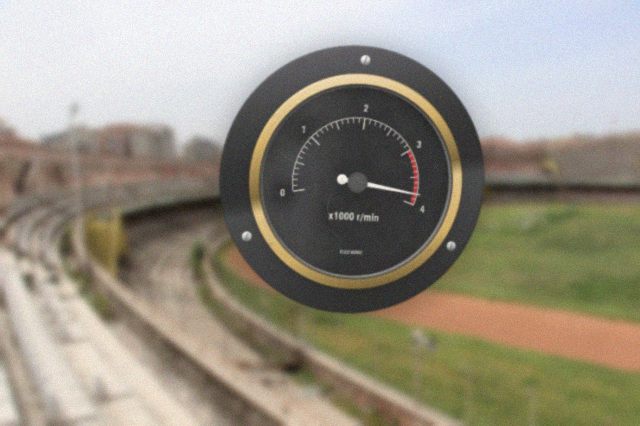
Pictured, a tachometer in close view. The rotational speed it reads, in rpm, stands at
3800 rpm
